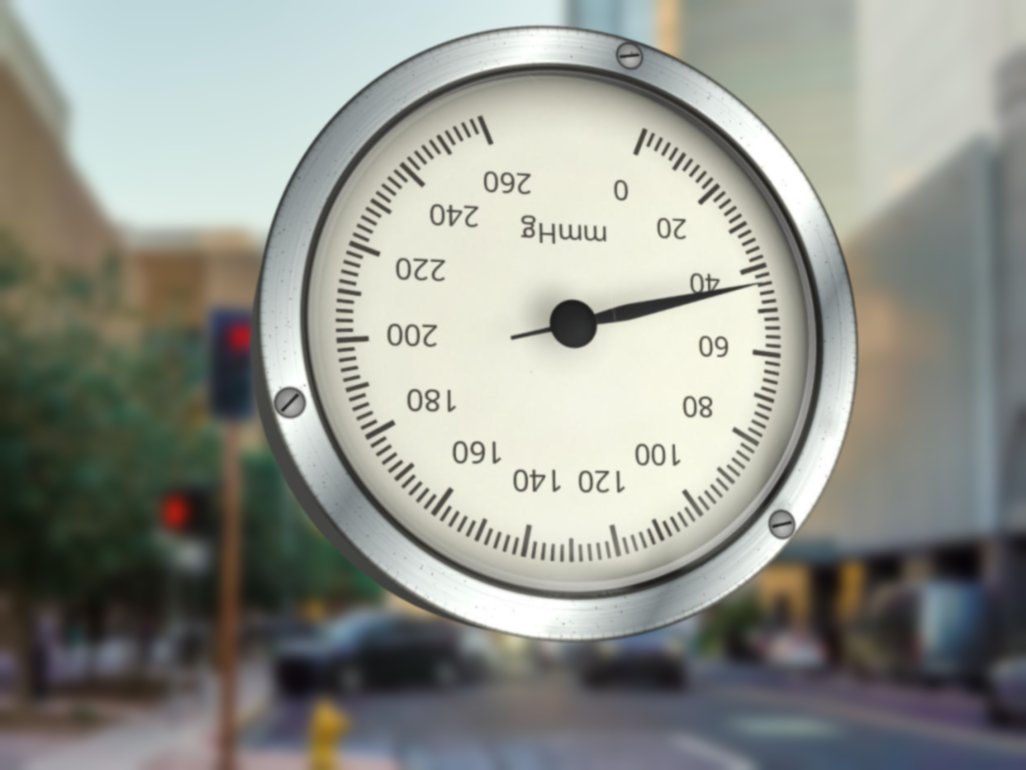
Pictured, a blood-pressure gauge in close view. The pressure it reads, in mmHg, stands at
44 mmHg
